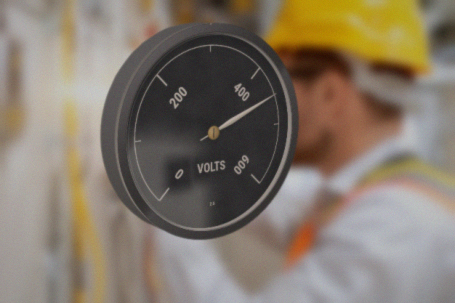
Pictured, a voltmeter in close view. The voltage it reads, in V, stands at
450 V
